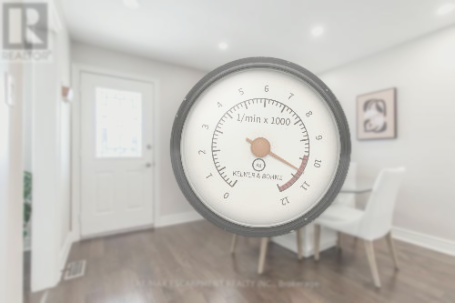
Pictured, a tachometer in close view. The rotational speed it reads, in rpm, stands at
10600 rpm
